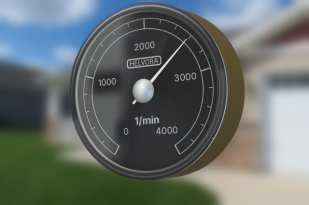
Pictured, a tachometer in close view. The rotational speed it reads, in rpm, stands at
2600 rpm
